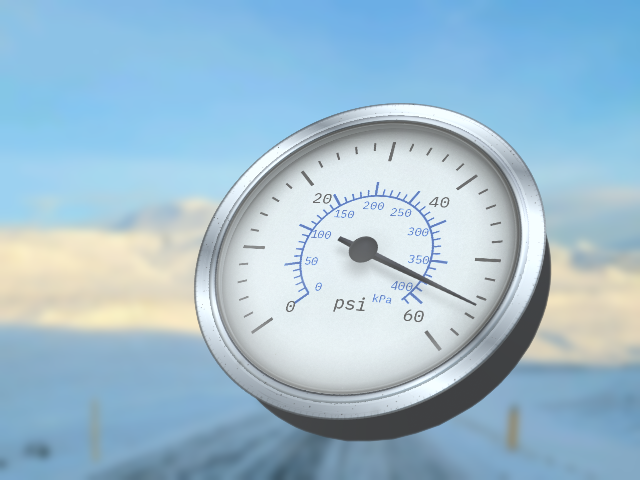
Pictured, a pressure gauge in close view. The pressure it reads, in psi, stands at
55 psi
